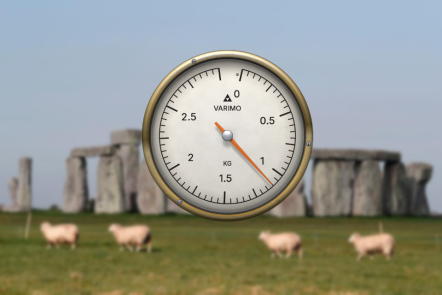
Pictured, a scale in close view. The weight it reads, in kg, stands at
1.1 kg
